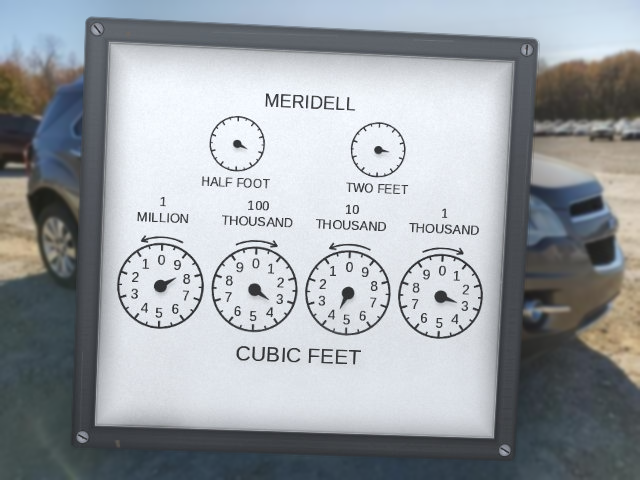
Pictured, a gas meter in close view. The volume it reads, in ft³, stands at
834300 ft³
